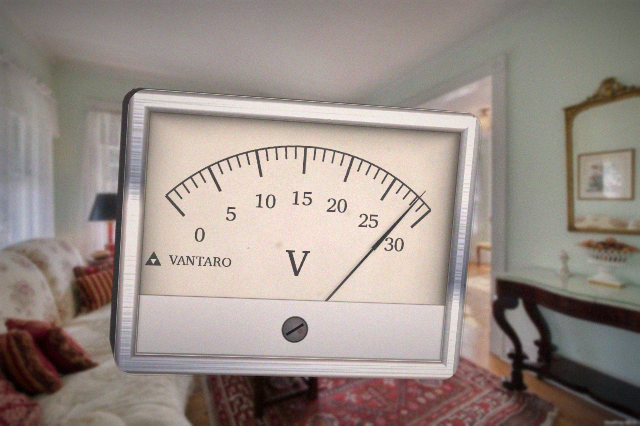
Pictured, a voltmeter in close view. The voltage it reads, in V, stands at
28 V
